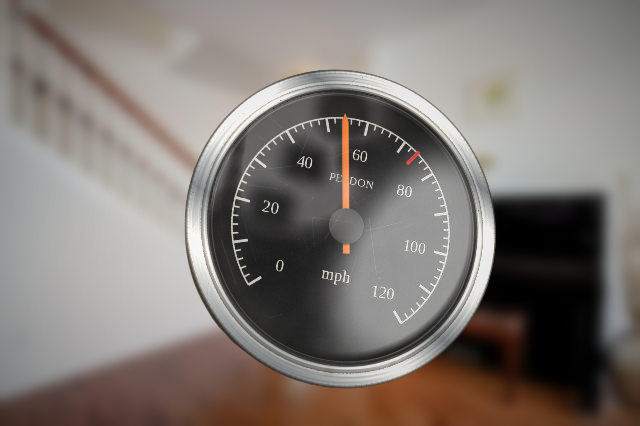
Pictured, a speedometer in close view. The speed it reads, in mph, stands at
54 mph
